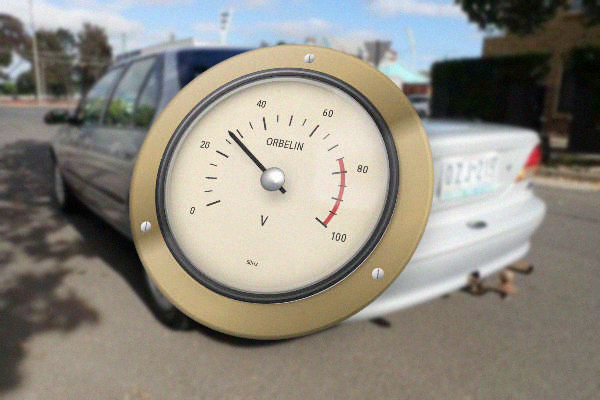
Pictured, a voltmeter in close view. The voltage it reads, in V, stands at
27.5 V
